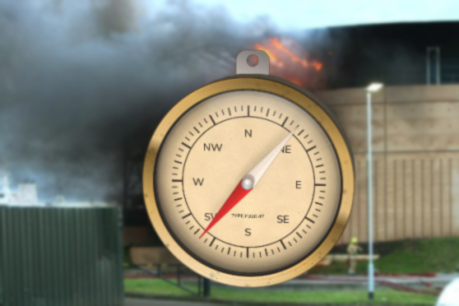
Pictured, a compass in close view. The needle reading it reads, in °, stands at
220 °
